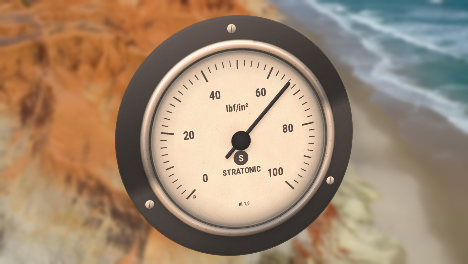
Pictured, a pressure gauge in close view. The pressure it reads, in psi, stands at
66 psi
